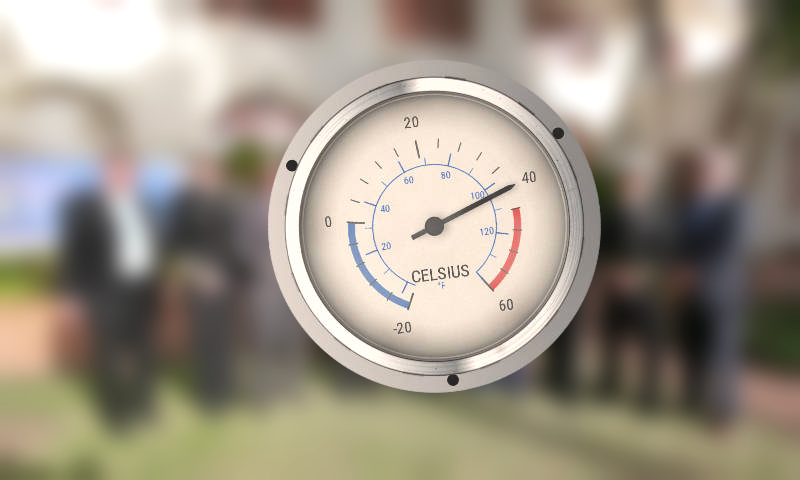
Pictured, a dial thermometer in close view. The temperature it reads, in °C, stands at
40 °C
